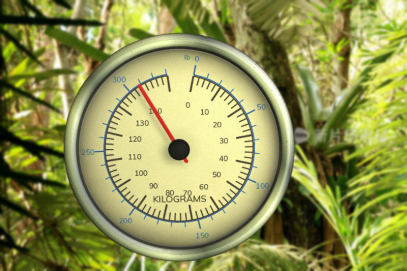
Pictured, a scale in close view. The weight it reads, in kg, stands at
140 kg
